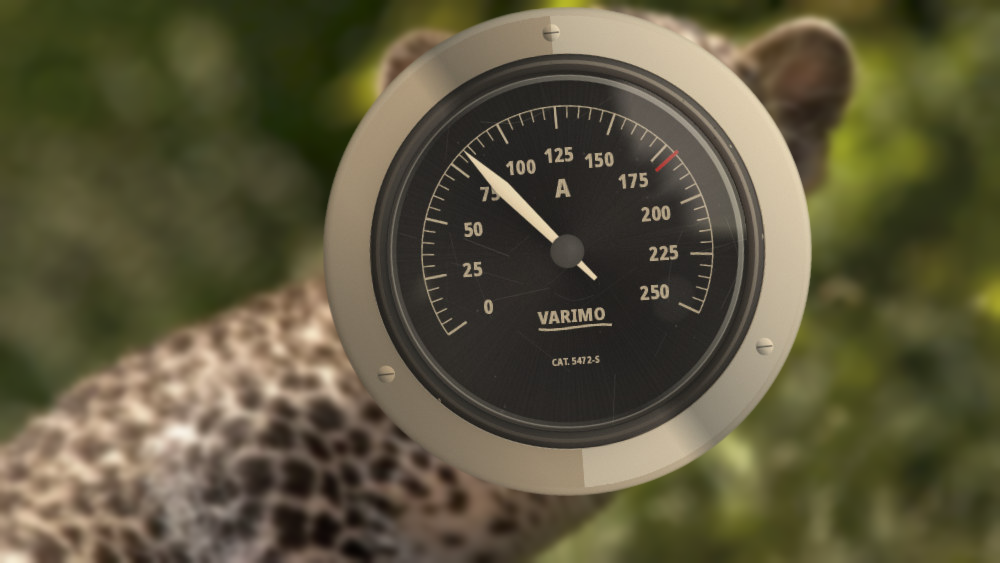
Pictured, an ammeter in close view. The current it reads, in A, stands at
82.5 A
